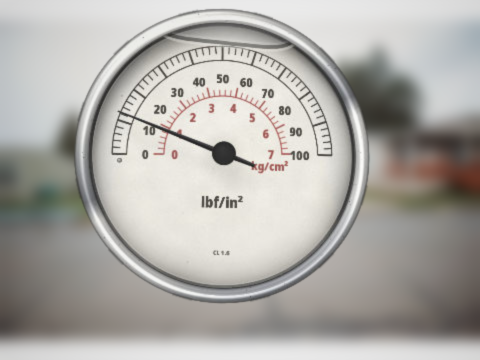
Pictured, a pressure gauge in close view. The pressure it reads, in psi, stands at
12 psi
